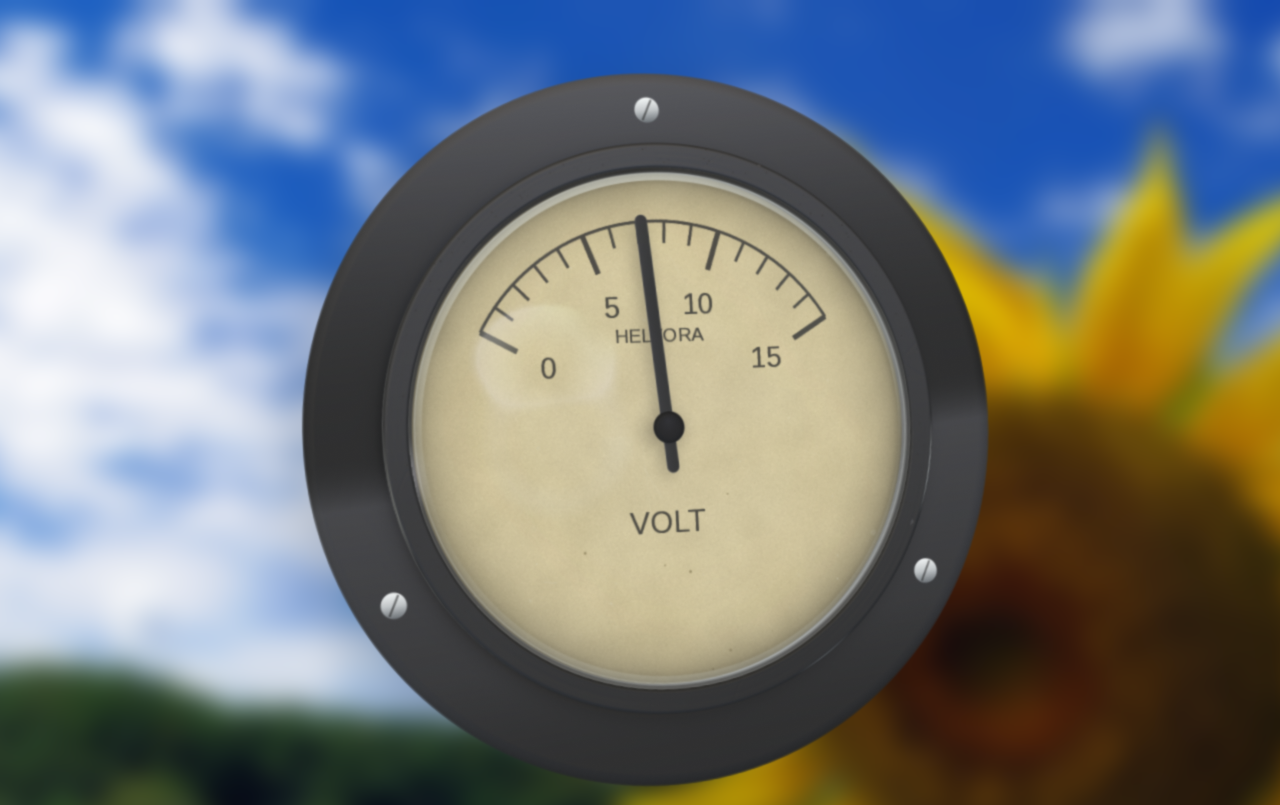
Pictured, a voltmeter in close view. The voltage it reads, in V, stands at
7 V
